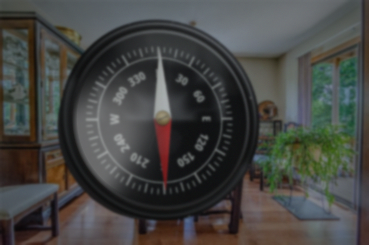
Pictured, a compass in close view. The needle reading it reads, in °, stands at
180 °
